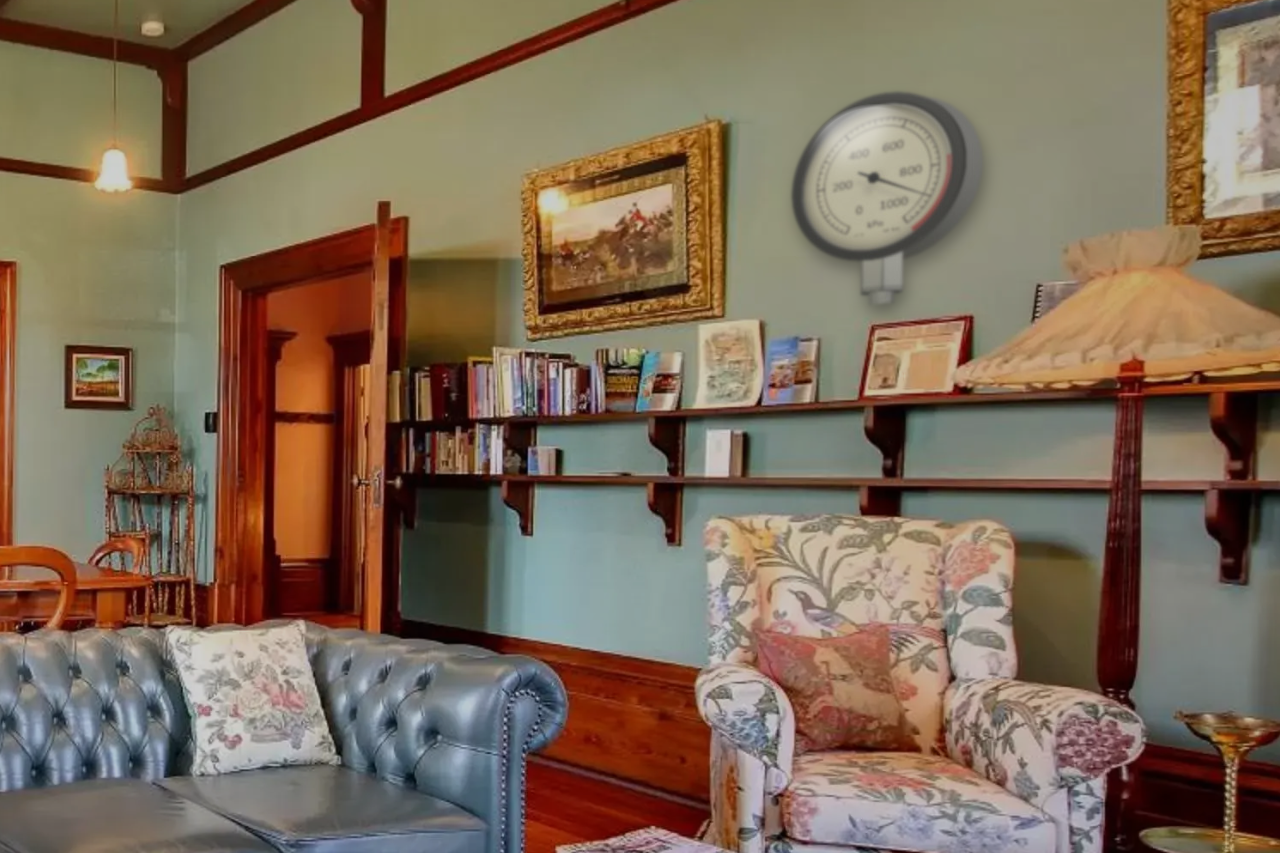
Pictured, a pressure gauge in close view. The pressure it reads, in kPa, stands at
900 kPa
